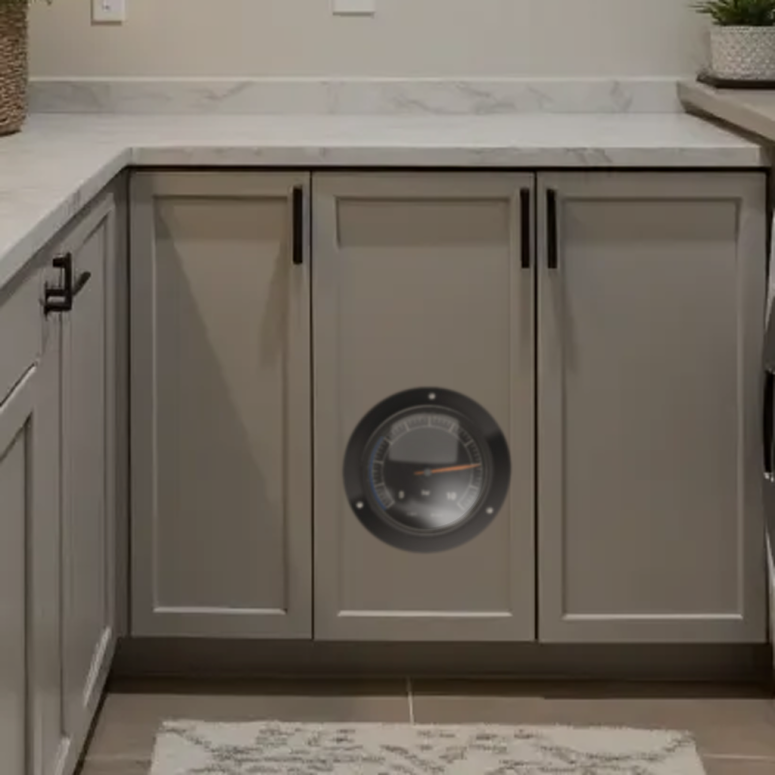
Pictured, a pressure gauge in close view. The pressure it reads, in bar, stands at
8 bar
